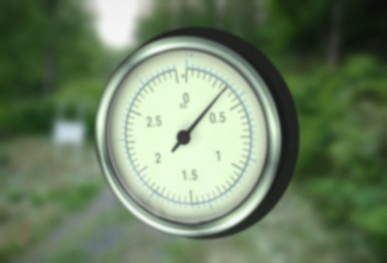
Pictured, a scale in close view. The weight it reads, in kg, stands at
0.35 kg
